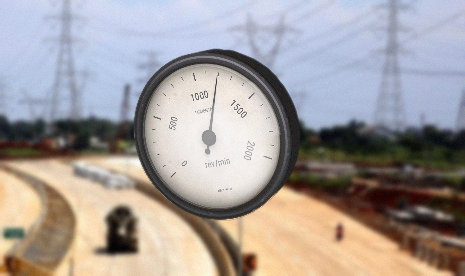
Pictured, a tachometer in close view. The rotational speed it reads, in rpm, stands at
1200 rpm
